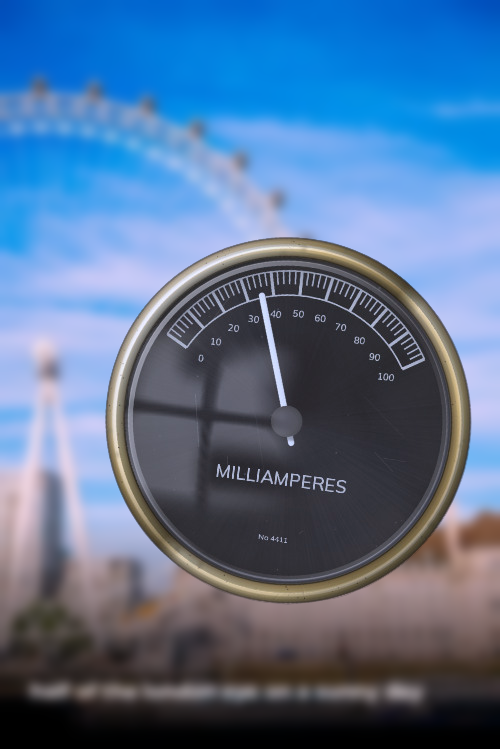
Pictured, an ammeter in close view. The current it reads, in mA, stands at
36 mA
